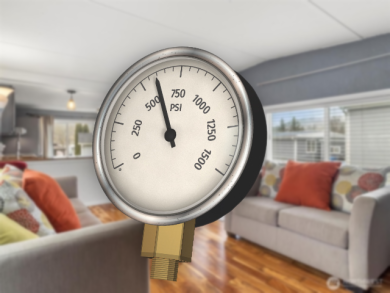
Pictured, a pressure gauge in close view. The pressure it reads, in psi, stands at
600 psi
